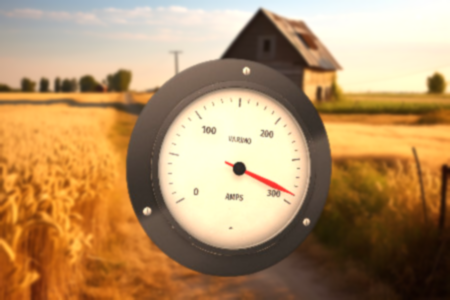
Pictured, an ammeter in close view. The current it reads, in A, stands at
290 A
